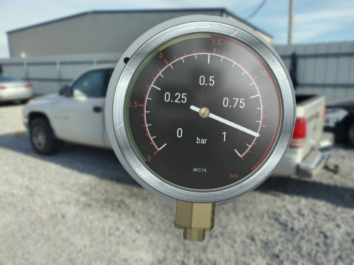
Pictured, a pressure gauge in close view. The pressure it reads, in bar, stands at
0.9 bar
